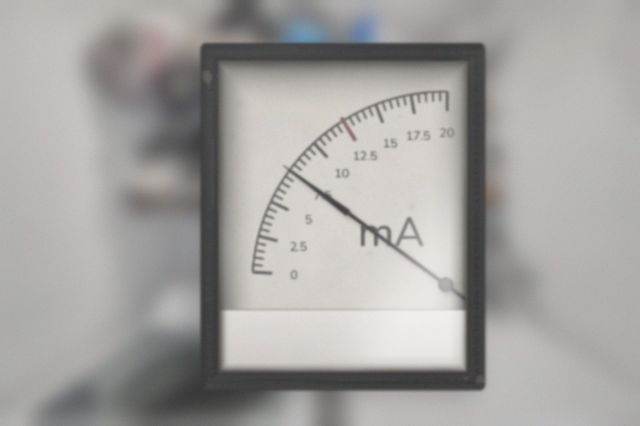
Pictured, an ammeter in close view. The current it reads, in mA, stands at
7.5 mA
